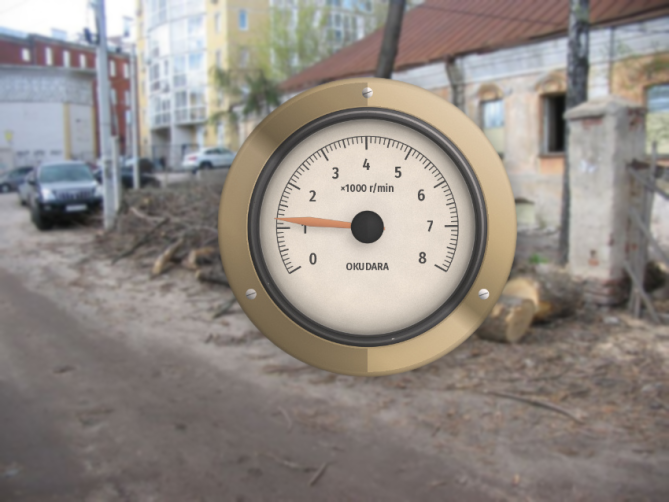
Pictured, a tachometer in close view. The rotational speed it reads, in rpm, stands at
1200 rpm
